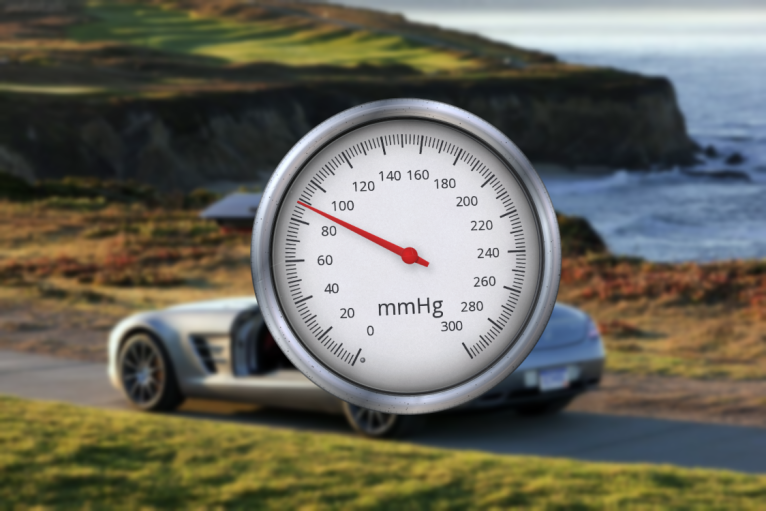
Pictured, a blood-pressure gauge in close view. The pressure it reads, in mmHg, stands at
88 mmHg
